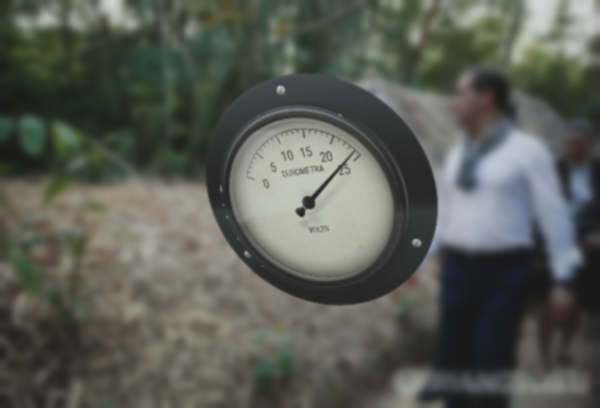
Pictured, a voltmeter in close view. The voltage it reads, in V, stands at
24 V
